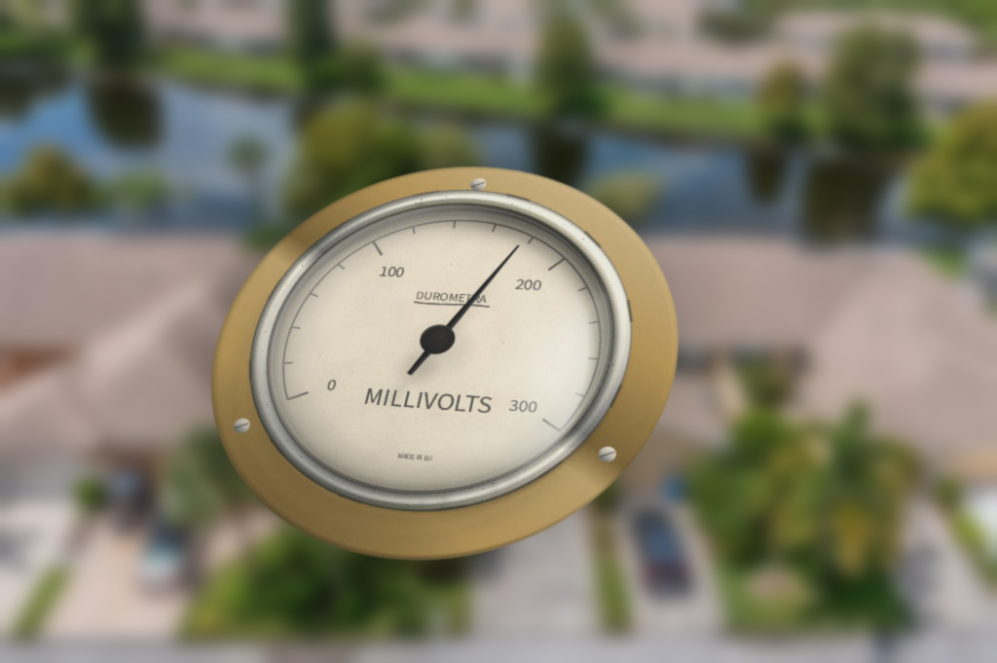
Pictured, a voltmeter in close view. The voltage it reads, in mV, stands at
180 mV
